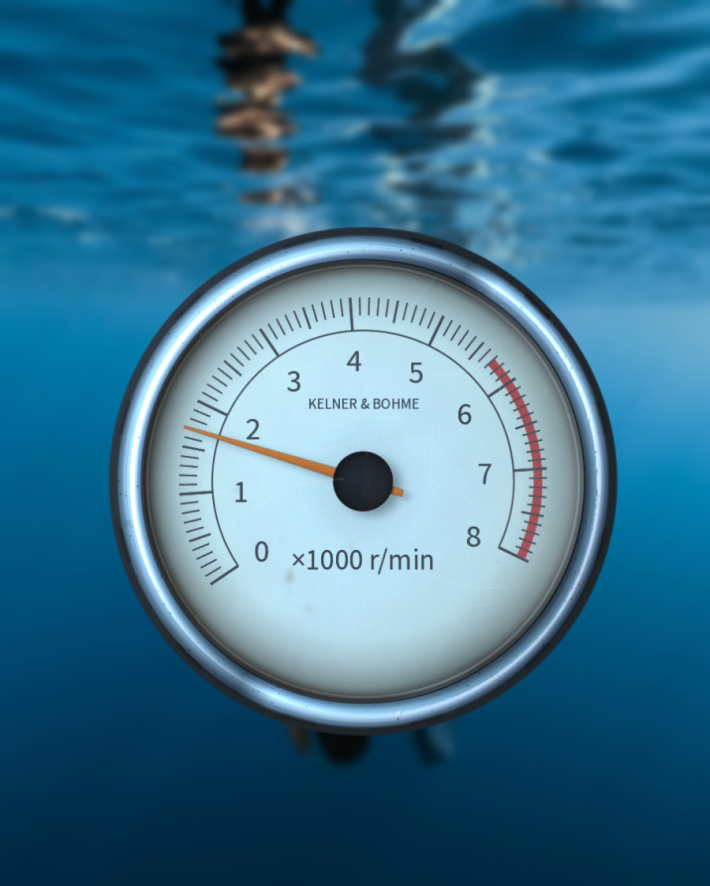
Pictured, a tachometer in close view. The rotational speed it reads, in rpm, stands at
1700 rpm
